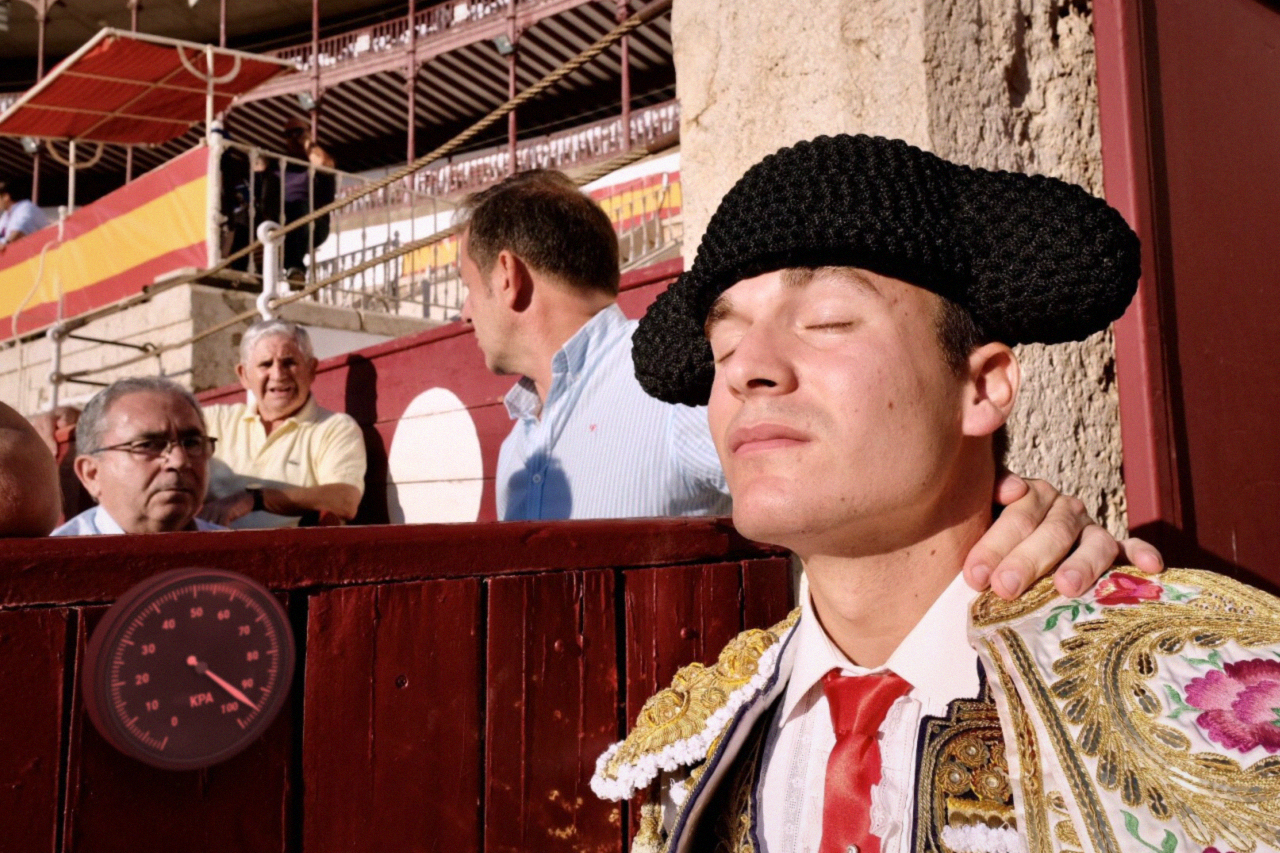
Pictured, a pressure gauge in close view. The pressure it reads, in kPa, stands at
95 kPa
